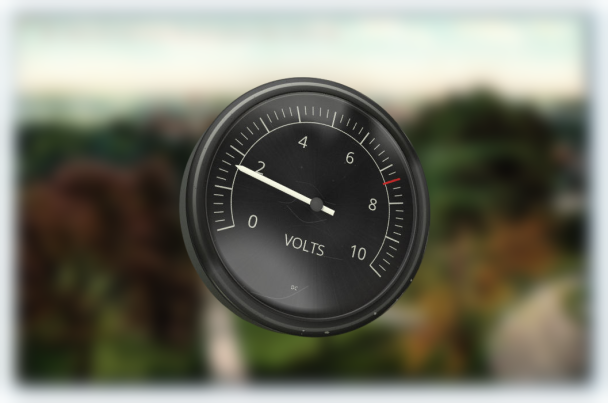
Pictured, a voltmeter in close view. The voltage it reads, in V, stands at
1.6 V
